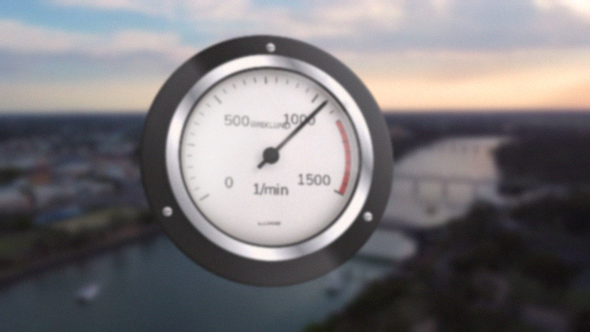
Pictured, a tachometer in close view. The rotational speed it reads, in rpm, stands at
1050 rpm
